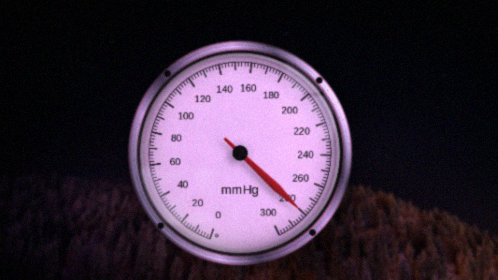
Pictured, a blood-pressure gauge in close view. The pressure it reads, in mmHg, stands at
280 mmHg
